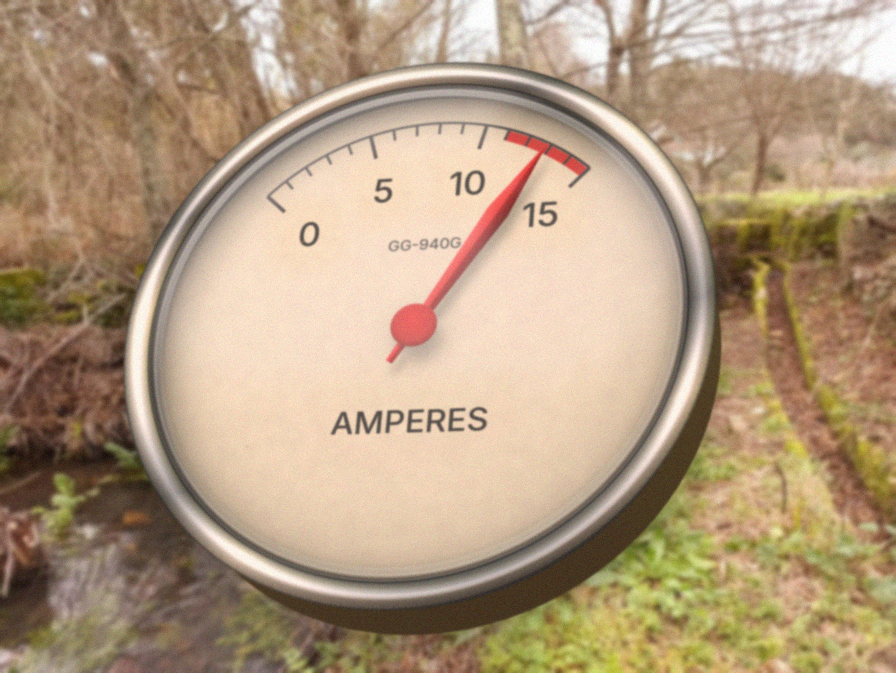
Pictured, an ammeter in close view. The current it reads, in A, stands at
13 A
